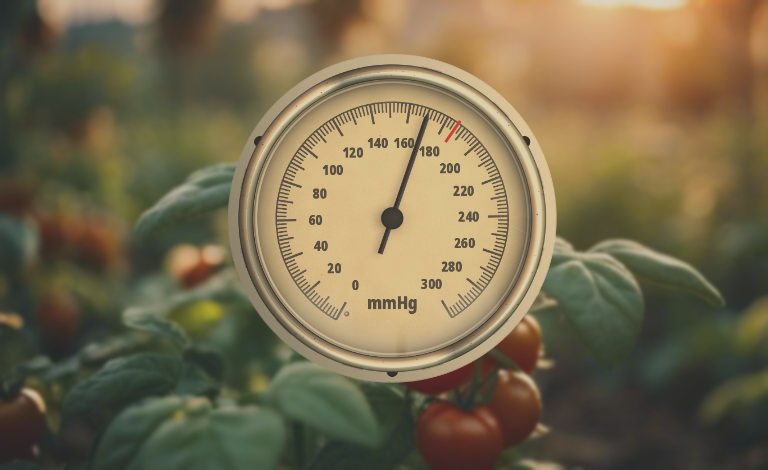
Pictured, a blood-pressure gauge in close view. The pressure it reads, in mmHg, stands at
170 mmHg
